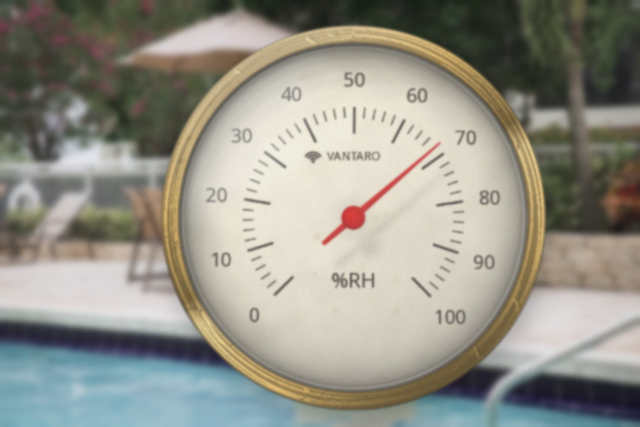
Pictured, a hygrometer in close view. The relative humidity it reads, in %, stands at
68 %
